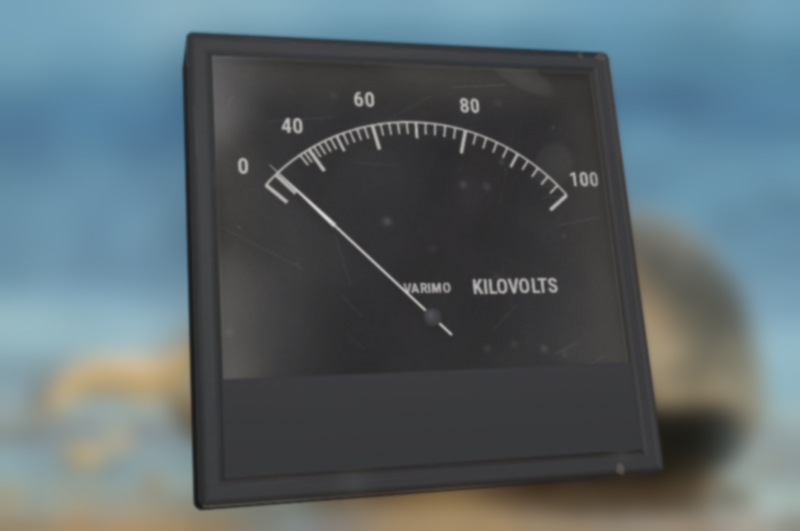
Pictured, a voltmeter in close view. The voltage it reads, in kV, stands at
20 kV
